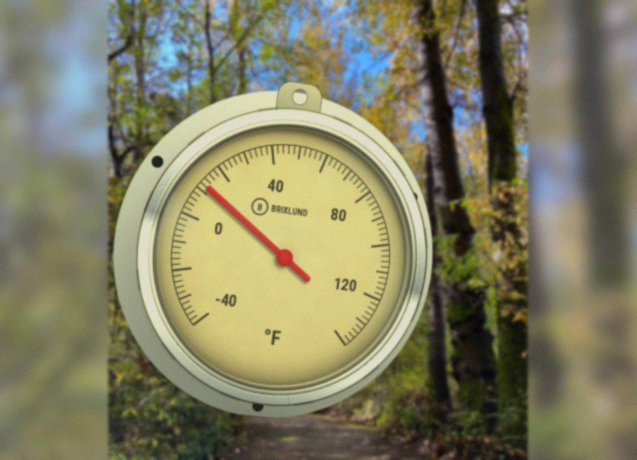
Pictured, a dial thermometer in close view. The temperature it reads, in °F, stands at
12 °F
